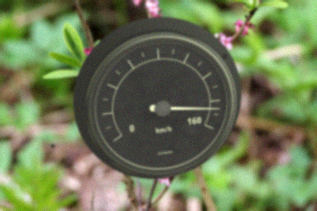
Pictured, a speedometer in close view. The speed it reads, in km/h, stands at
145 km/h
